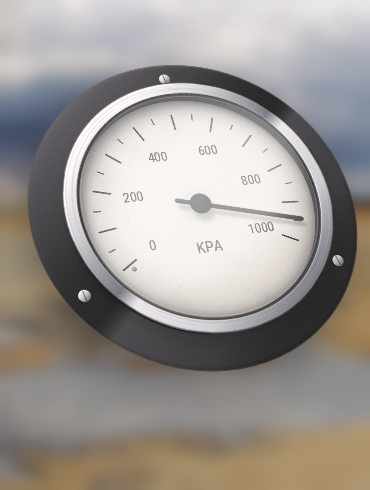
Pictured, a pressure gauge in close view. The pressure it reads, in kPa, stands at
950 kPa
